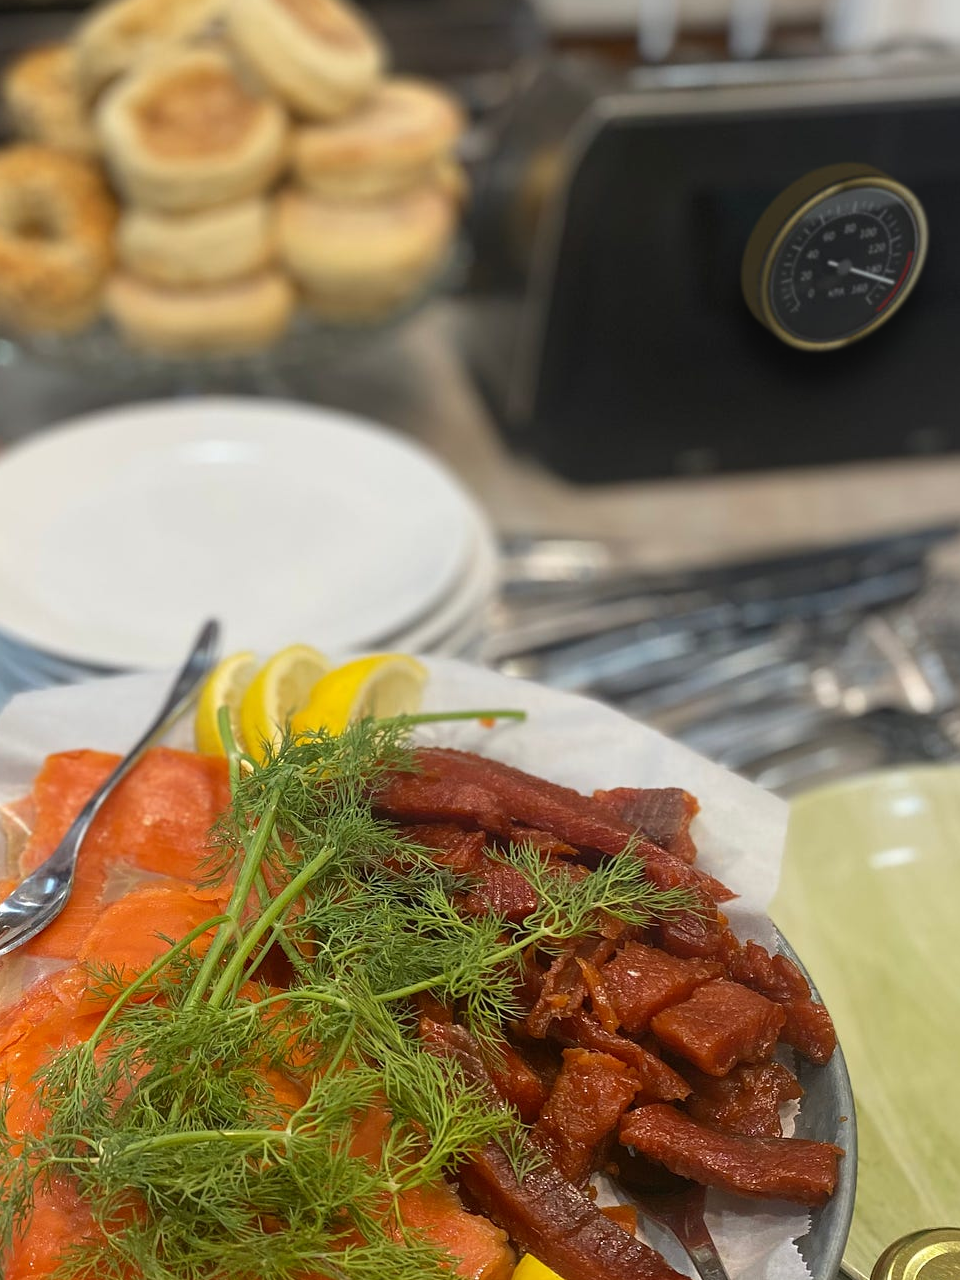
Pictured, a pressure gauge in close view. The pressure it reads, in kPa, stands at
145 kPa
